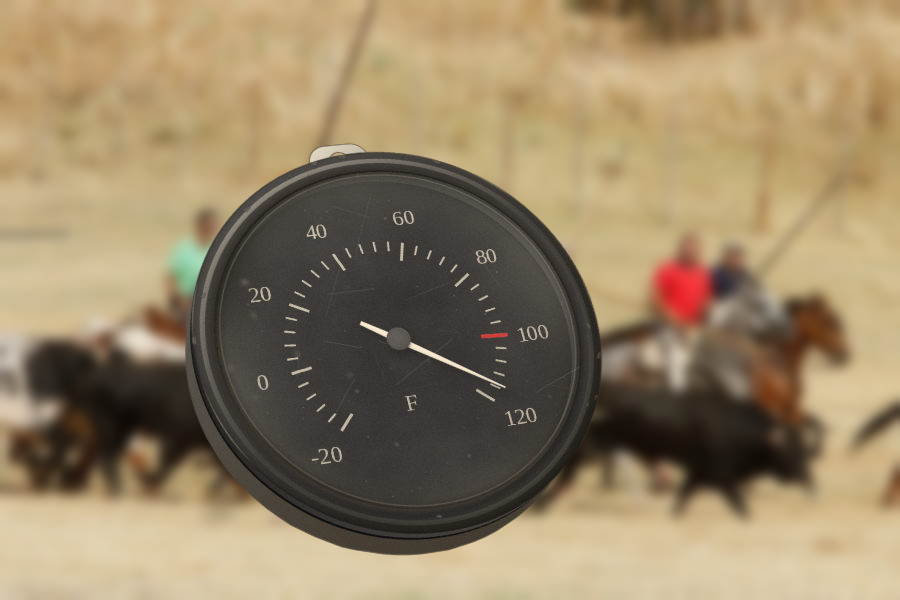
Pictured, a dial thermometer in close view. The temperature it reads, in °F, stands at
116 °F
